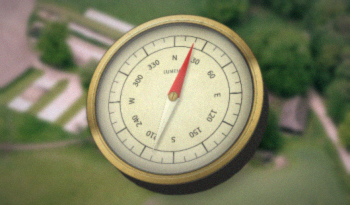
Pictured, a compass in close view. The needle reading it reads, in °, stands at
20 °
